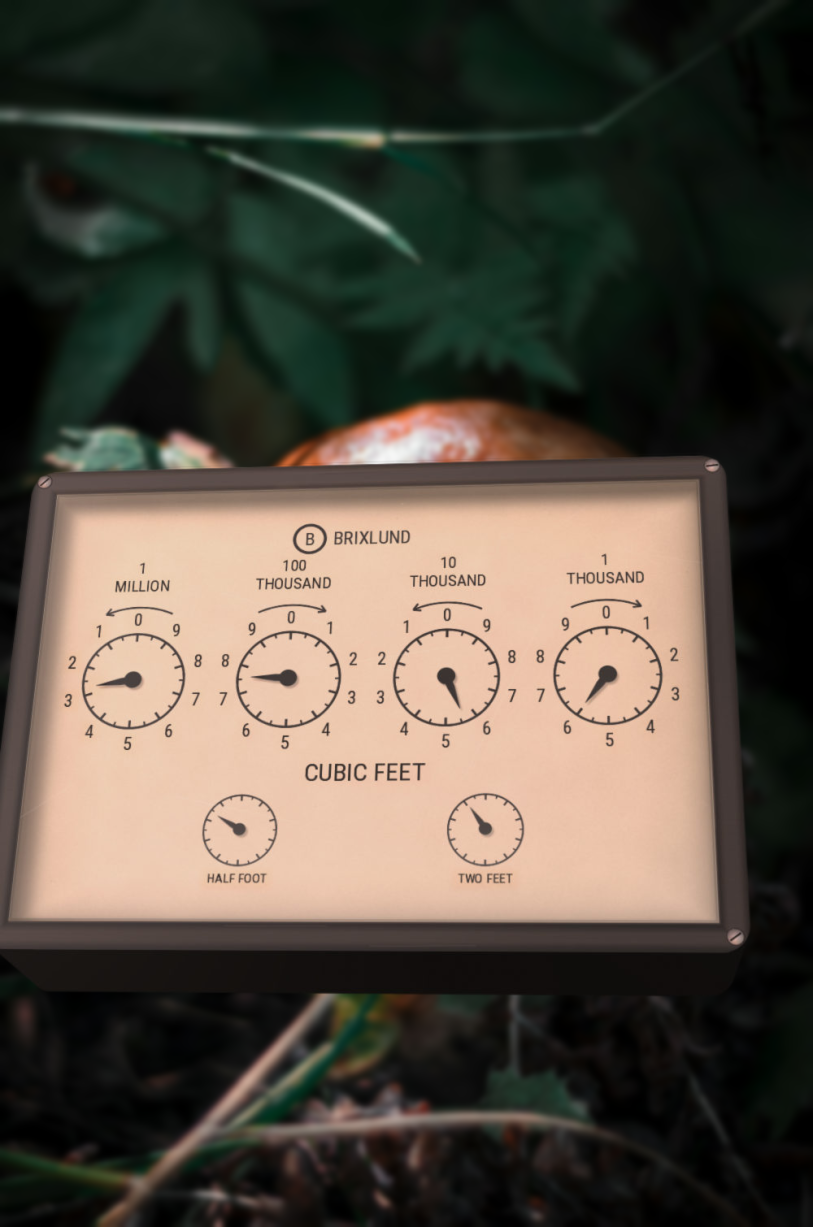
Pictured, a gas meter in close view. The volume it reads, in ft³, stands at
275600 ft³
